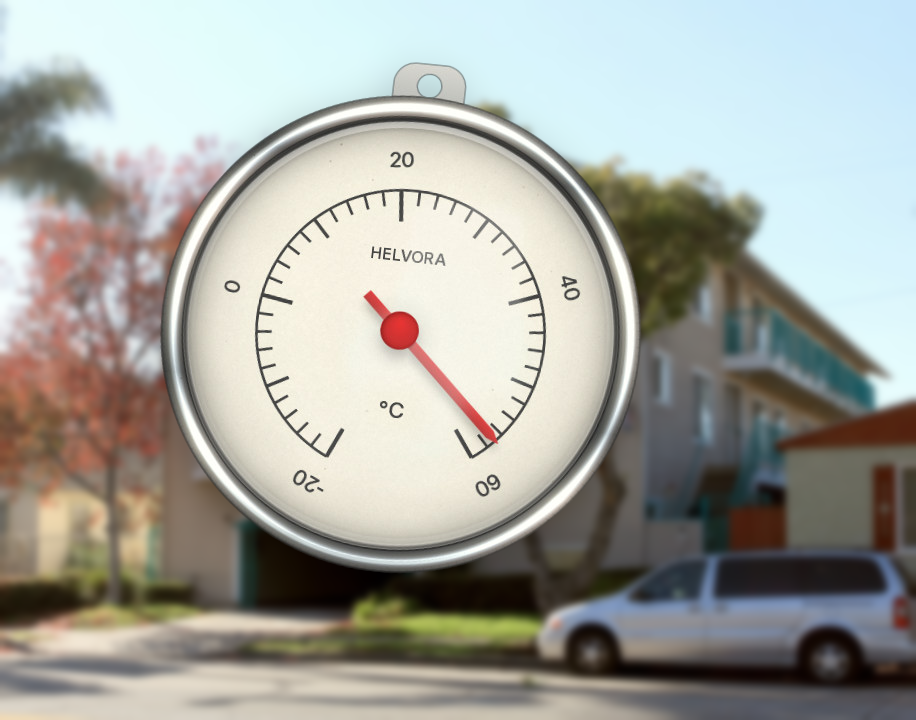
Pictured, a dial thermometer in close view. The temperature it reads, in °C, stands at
57 °C
